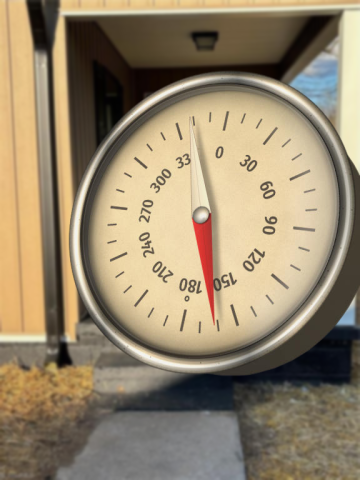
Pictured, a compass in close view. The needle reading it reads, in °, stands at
160 °
